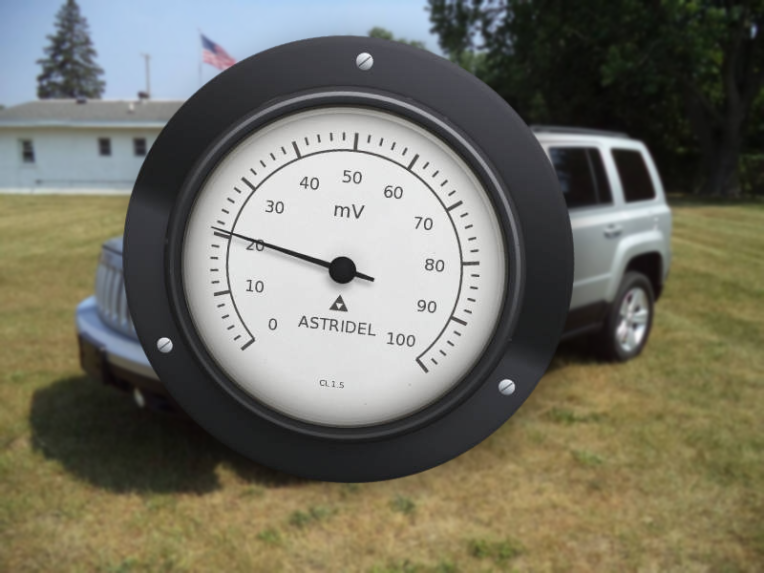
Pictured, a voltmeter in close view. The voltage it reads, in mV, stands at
21 mV
